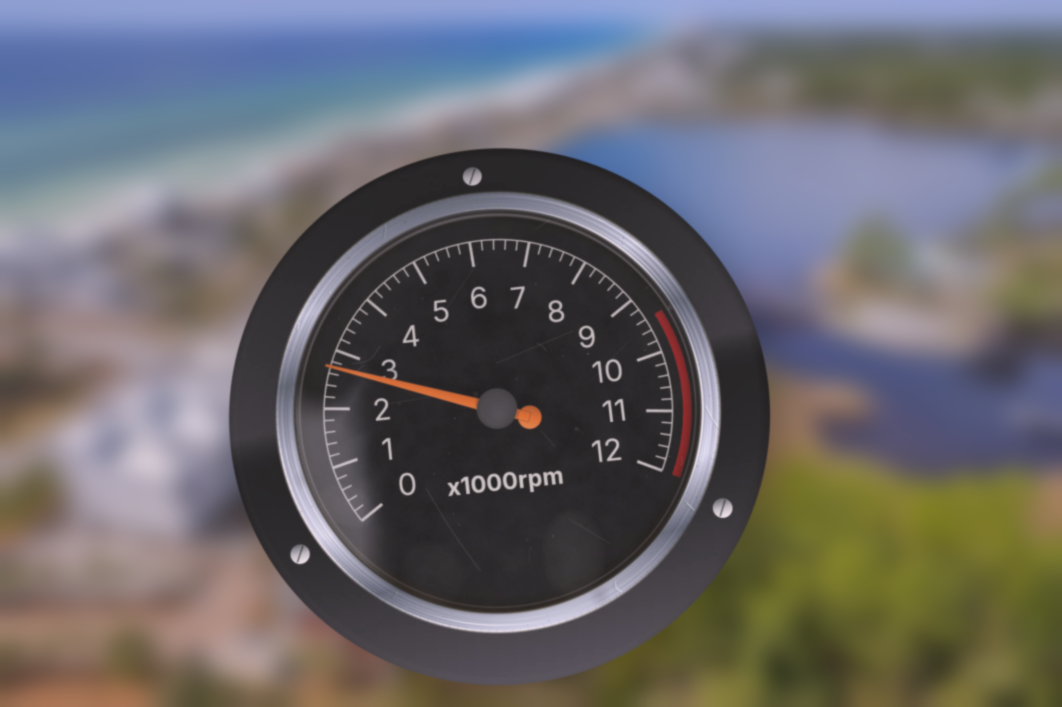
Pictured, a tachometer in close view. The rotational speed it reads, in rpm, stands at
2700 rpm
